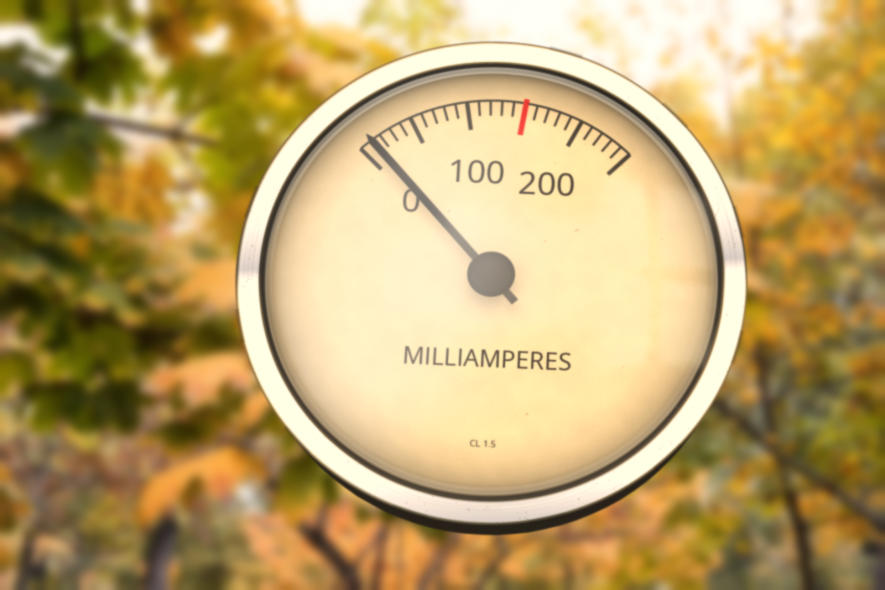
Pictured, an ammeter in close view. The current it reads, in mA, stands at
10 mA
